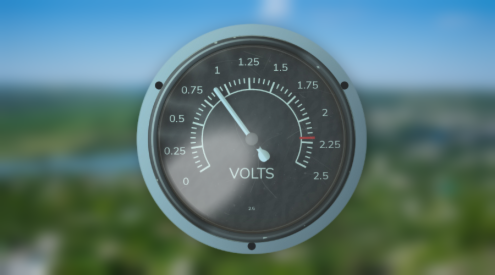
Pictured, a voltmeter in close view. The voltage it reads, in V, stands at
0.9 V
